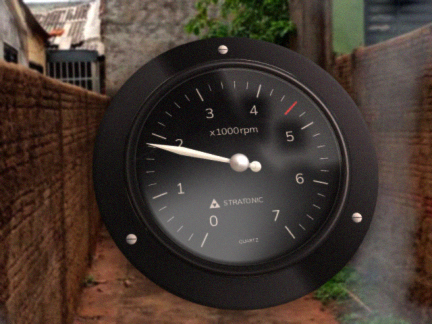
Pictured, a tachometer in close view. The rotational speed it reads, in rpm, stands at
1800 rpm
